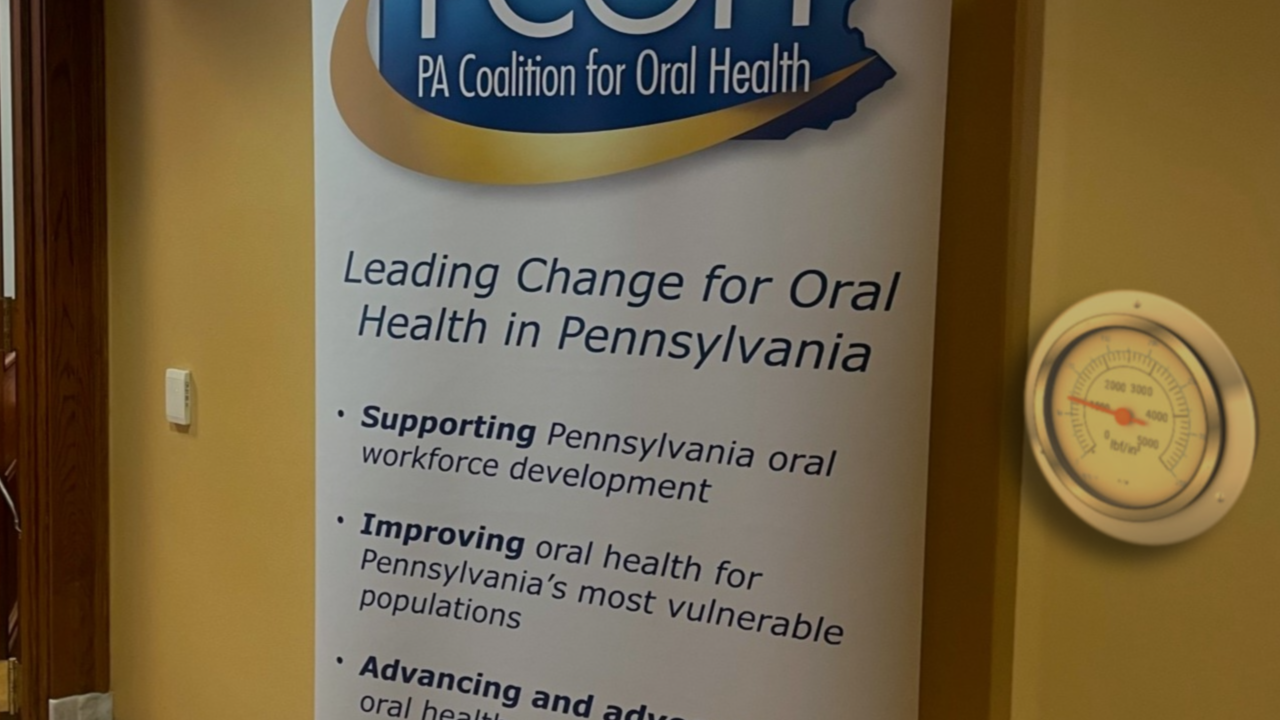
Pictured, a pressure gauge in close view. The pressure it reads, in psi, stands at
1000 psi
